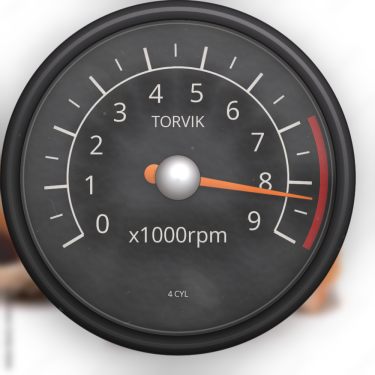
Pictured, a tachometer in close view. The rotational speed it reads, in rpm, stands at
8250 rpm
